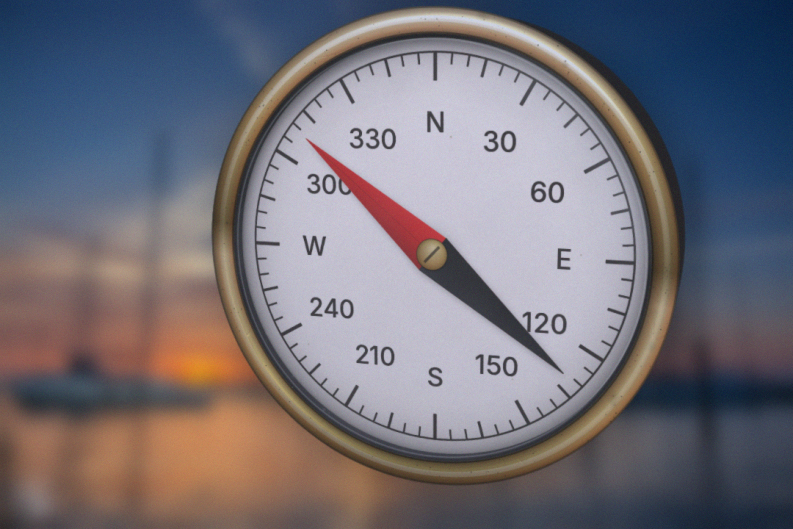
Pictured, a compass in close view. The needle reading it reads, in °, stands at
310 °
